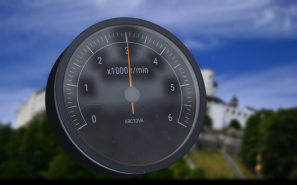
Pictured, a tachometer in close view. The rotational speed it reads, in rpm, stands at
3000 rpm
